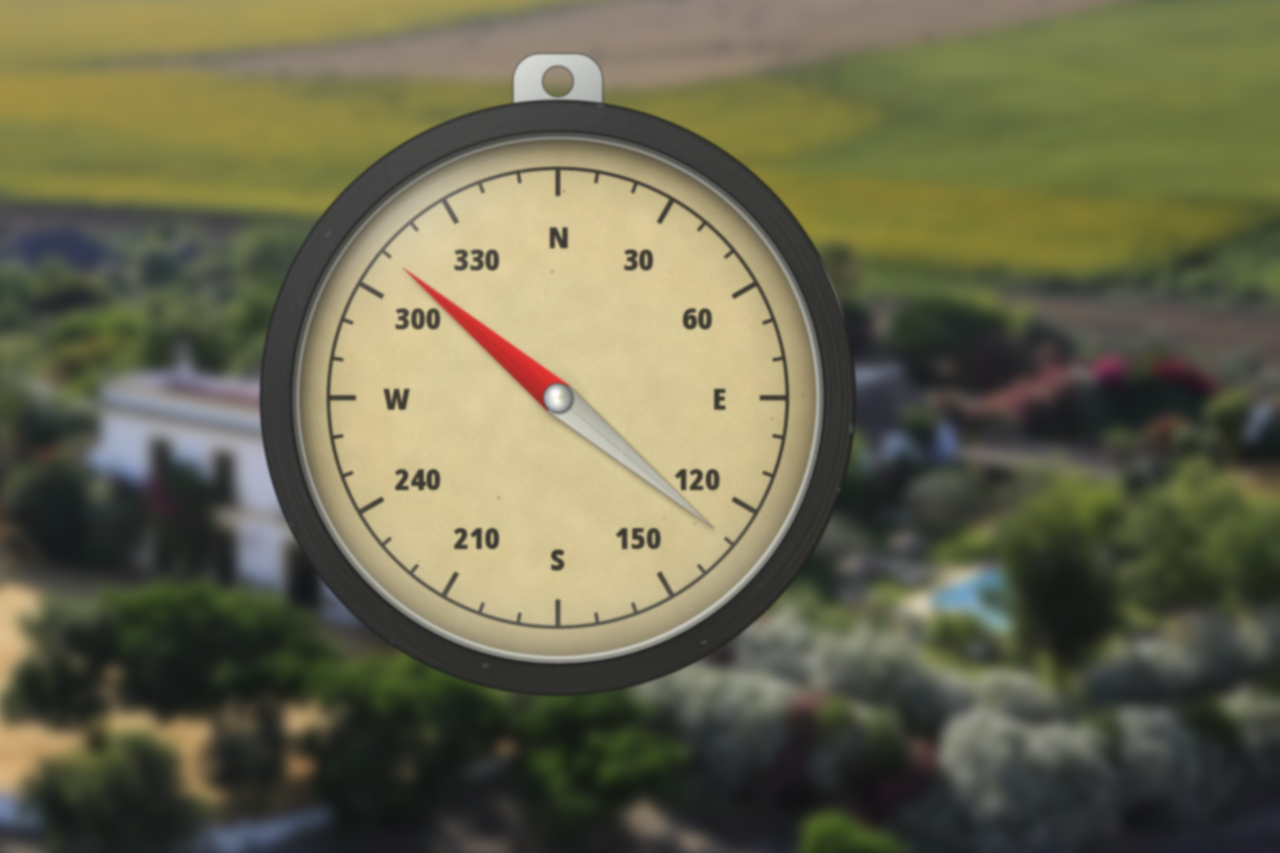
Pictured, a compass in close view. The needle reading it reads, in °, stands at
310 °
